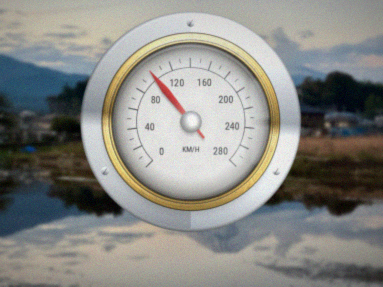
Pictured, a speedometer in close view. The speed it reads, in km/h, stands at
100 km/h
